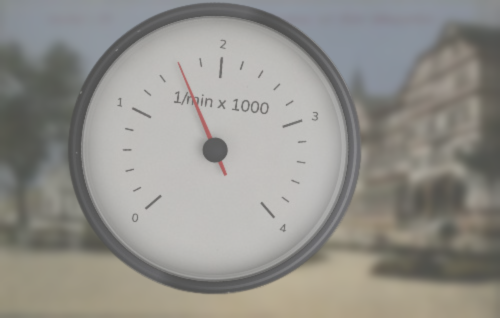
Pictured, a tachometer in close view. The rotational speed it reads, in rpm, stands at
1600 rpm
